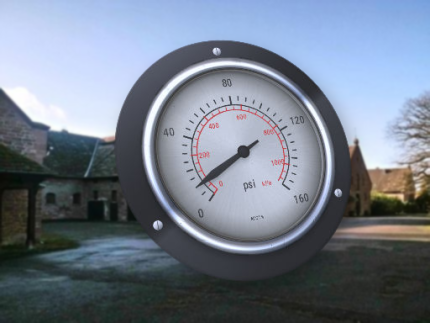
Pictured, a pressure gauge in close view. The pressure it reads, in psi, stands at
10 psi
